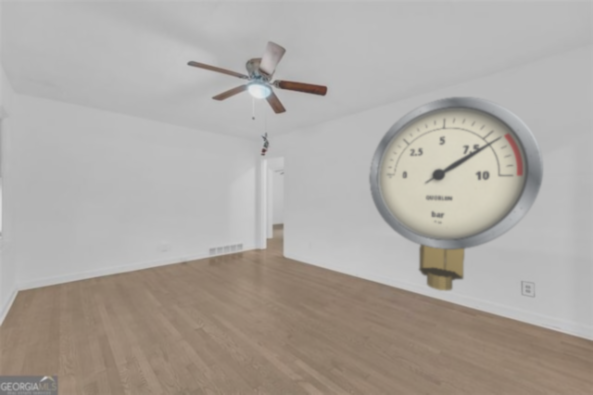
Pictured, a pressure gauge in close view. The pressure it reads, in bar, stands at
8 bar
